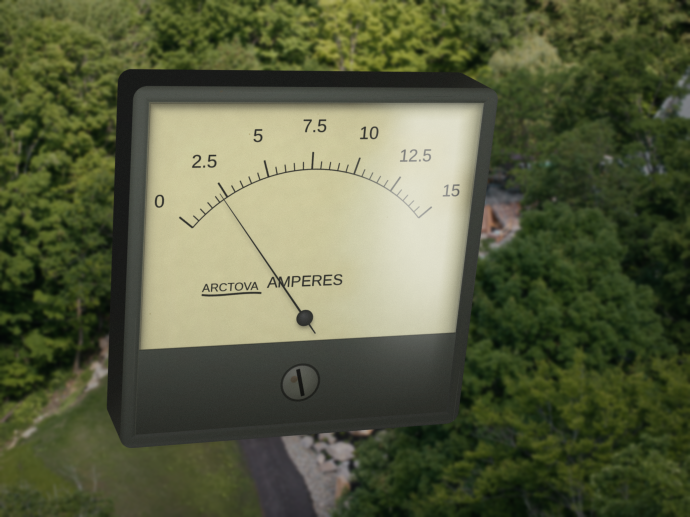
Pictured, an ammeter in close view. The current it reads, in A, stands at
2.25 A
